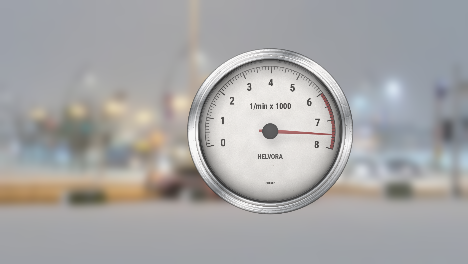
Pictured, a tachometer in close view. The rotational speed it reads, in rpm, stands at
7500 rpm
